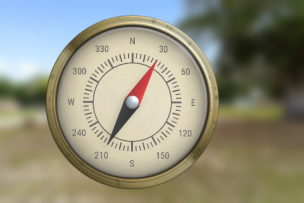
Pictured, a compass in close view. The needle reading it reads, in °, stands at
30 °
